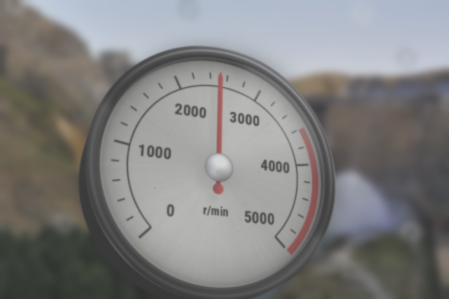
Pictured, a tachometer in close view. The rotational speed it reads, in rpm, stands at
2500 rpm
